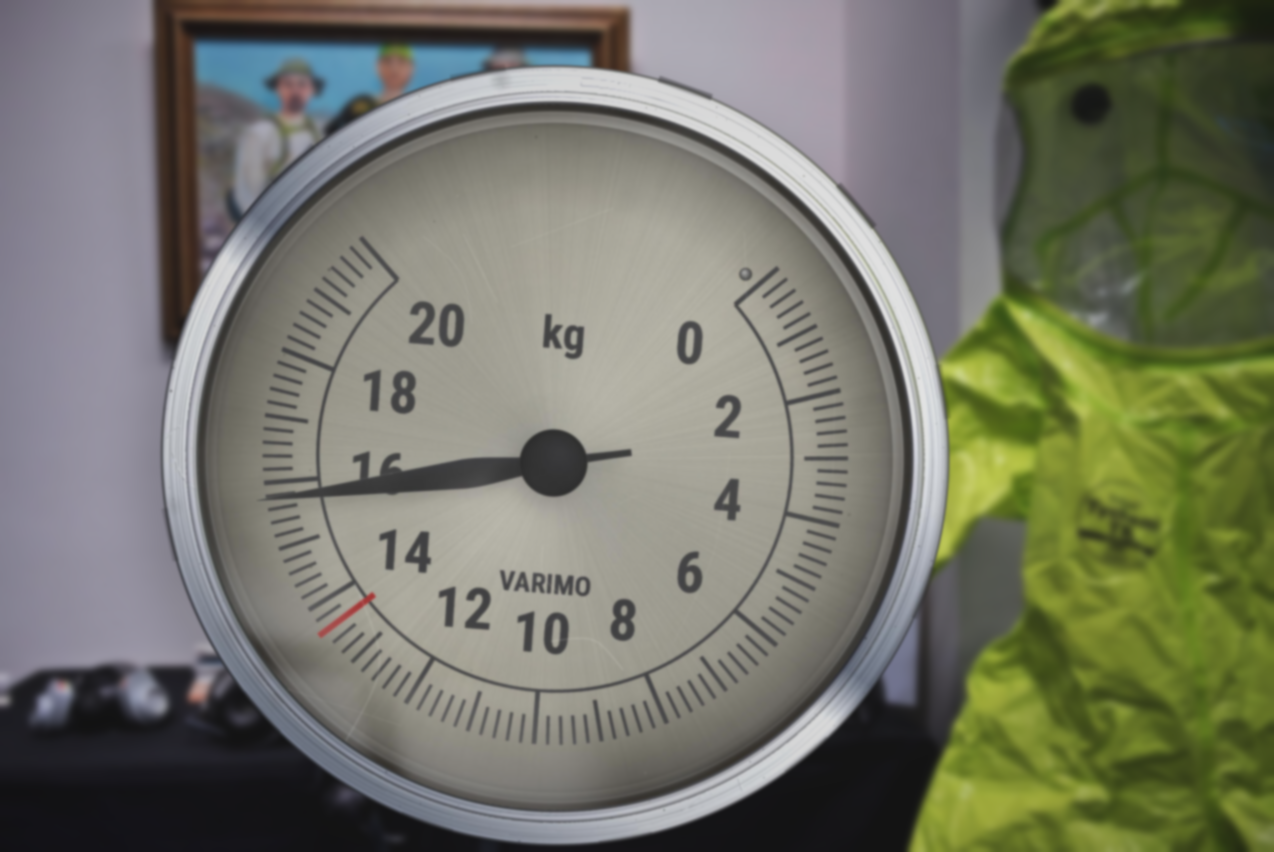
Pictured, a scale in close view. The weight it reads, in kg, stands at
15.8 kg
